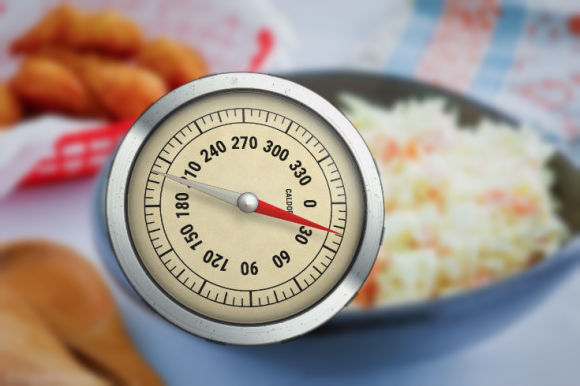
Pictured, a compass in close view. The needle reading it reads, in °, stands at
20 °
